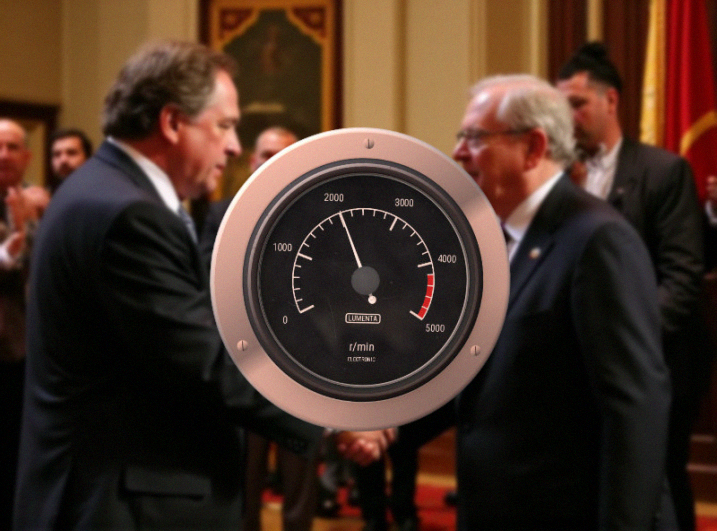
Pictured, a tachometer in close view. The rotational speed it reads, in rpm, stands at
2000 rpm
